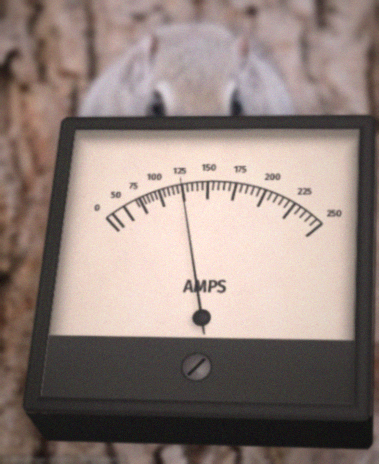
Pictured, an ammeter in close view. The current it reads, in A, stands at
125 A
